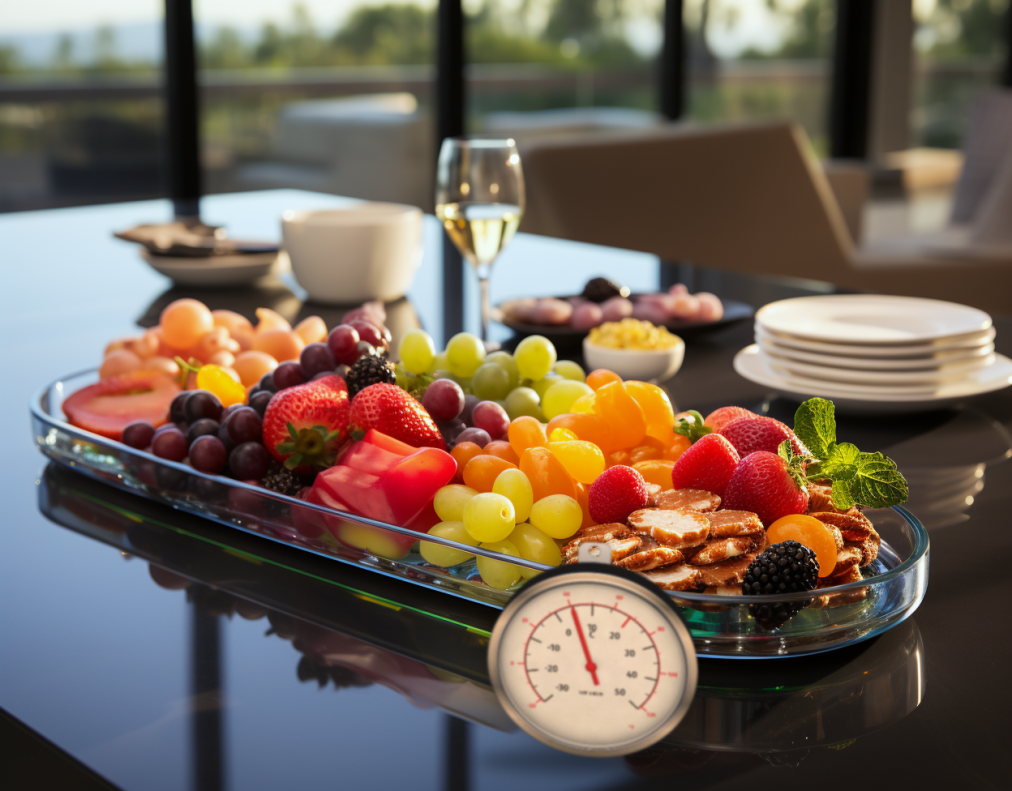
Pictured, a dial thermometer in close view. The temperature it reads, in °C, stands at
5 °C
